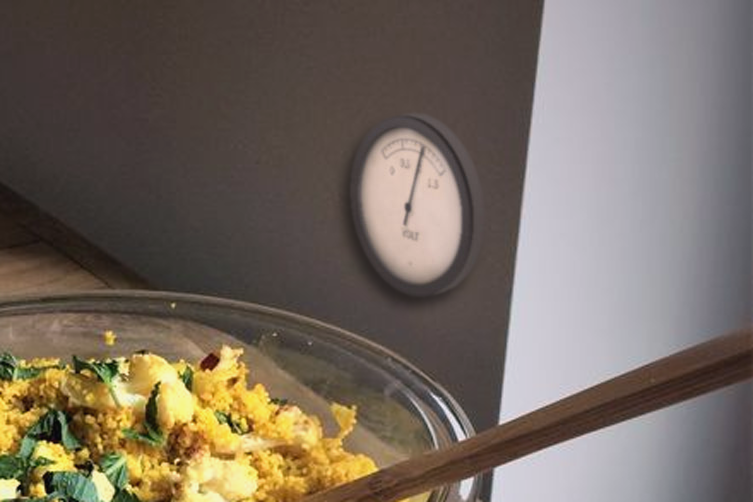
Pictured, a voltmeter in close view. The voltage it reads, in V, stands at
1 V
